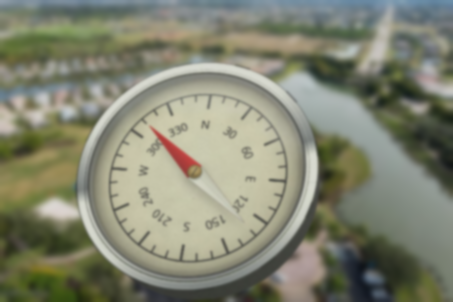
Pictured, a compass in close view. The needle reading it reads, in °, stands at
310 °
